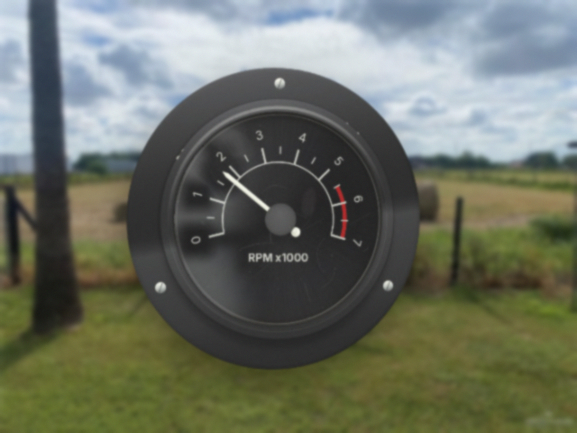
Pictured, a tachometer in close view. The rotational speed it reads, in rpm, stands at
1750 rpm
